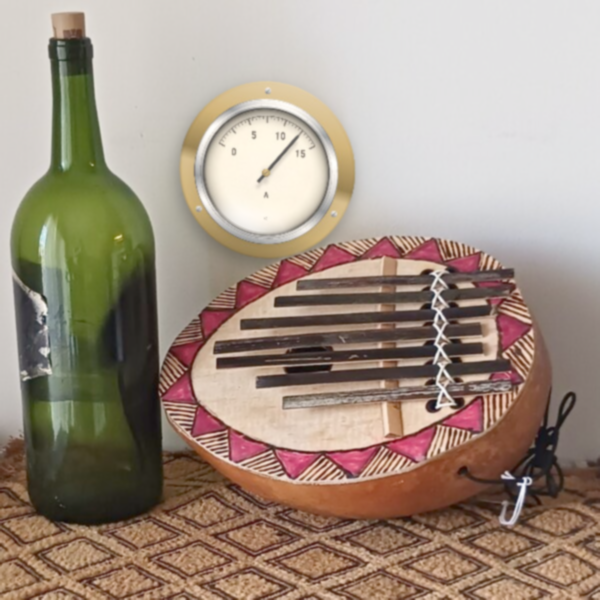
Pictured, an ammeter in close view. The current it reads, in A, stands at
12.5 A
